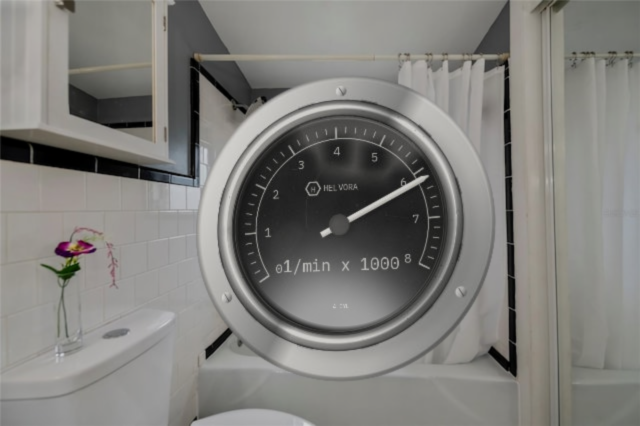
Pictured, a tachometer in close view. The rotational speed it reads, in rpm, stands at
6200 rpm
